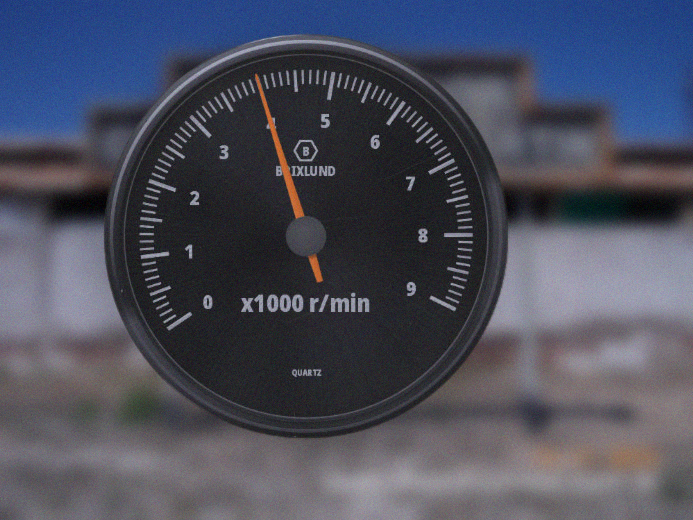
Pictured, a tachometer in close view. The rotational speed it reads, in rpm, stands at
4000 rpm
